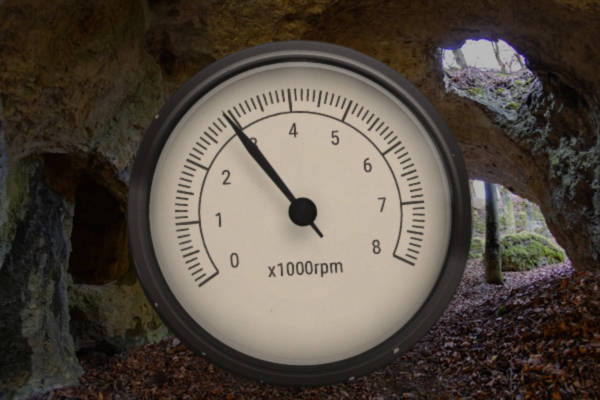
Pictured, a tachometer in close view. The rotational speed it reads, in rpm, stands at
2900 rpm
